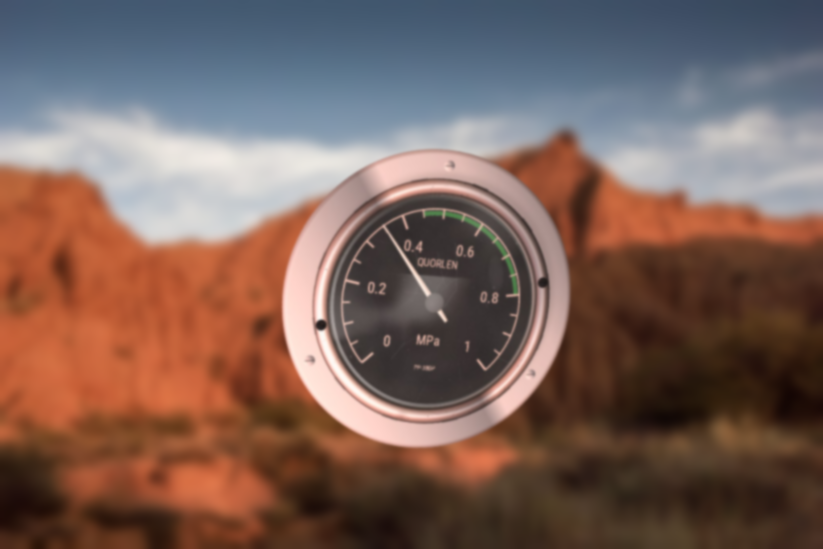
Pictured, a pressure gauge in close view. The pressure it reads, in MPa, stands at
0.35 MPa
